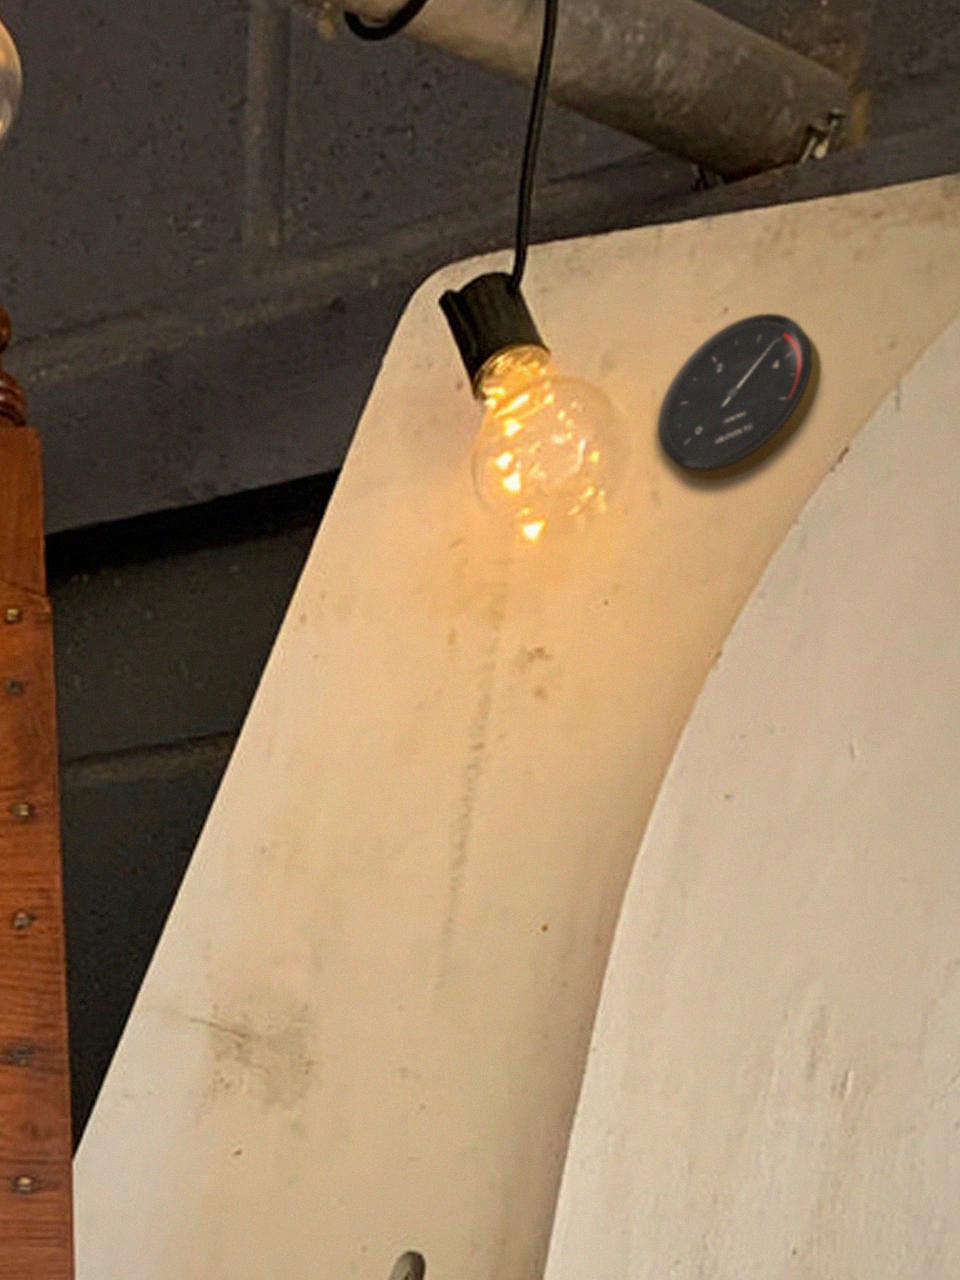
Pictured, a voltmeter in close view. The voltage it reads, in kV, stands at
3.5 kV
